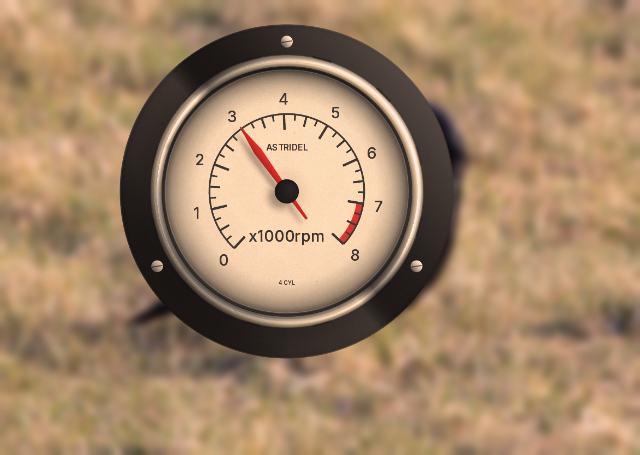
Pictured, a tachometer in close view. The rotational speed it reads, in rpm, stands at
3000 rpm
